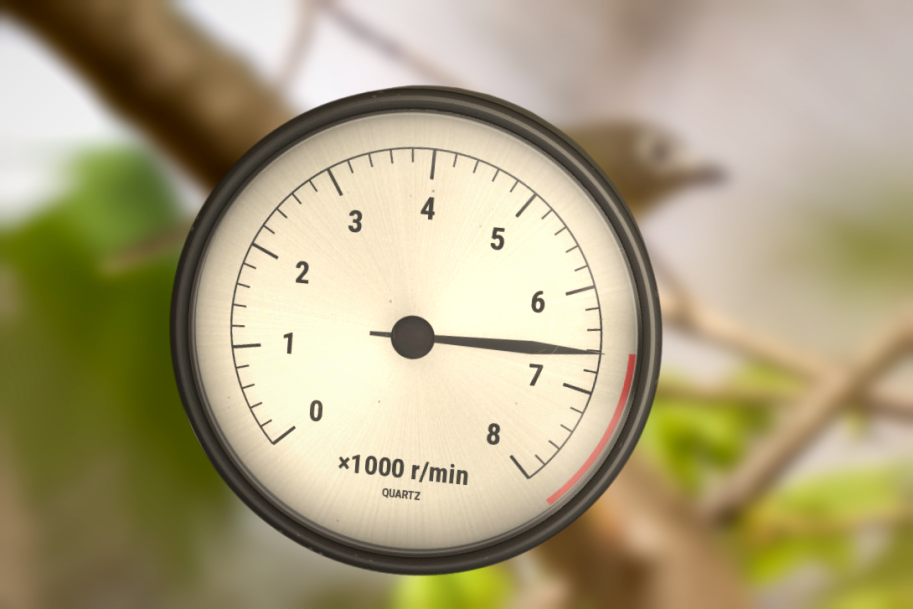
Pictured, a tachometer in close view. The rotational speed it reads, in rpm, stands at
6600 rpm
